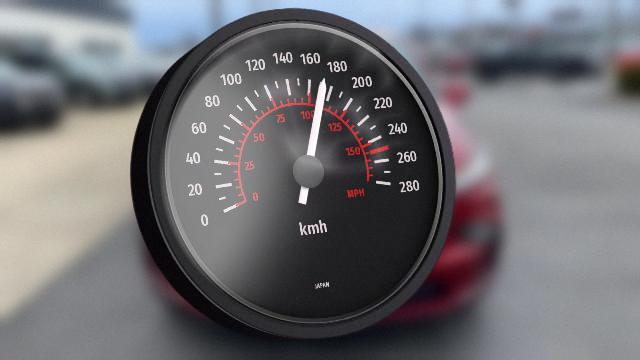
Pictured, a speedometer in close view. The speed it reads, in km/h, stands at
170 km/h
